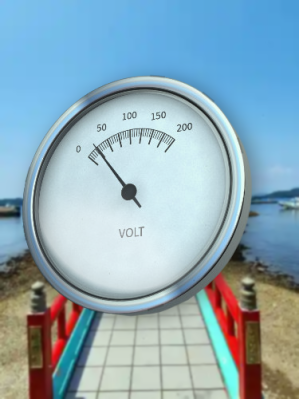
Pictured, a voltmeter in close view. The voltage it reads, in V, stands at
25 V
